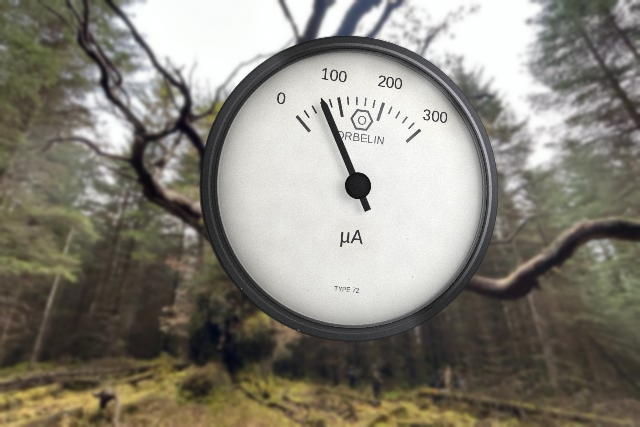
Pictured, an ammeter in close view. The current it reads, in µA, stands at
60 µA
